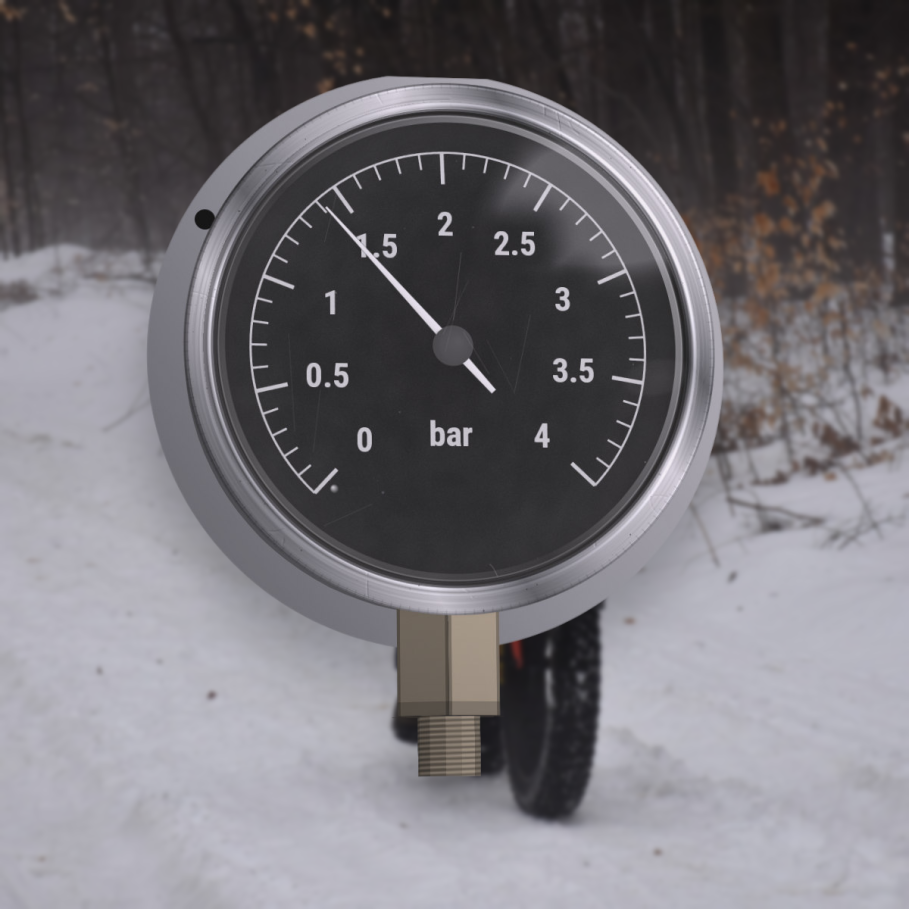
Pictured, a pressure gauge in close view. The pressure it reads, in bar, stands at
1.4 bar
